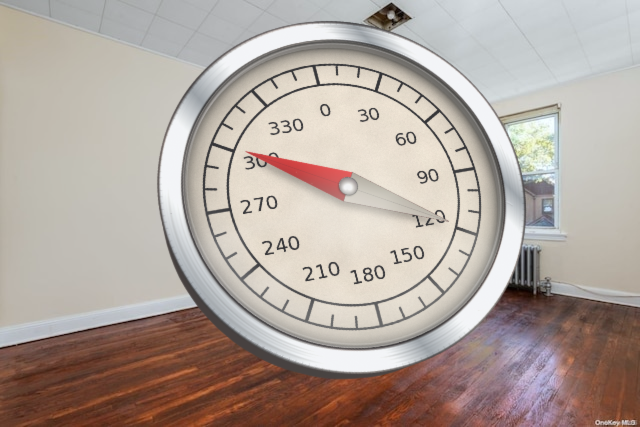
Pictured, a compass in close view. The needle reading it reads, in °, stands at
300 °
